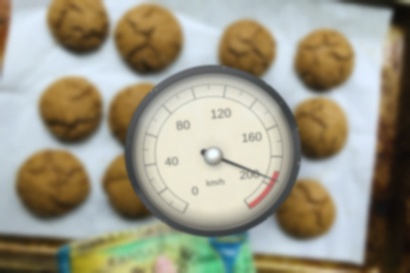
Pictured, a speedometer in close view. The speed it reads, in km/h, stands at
195 km/h
